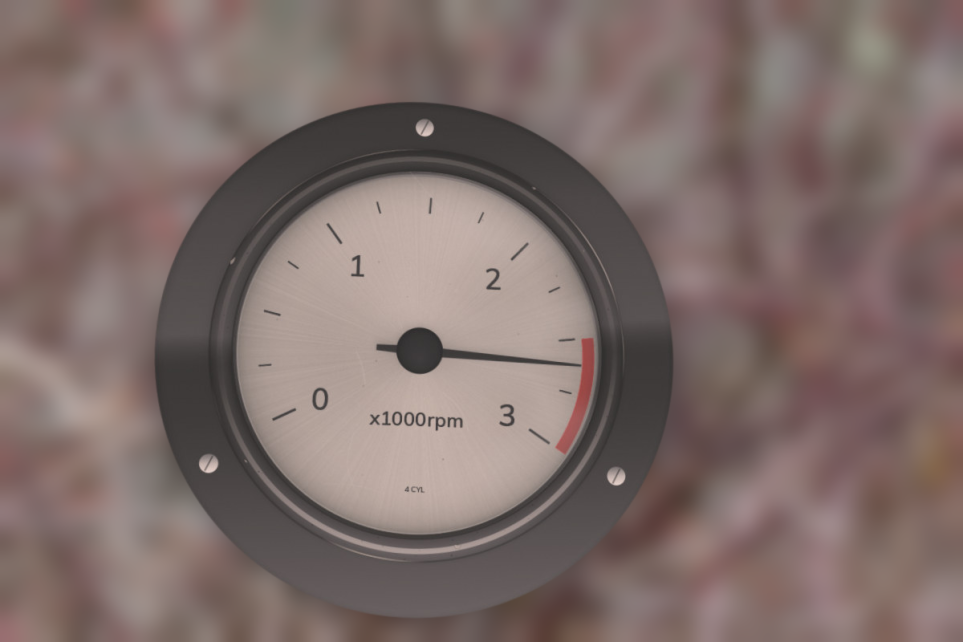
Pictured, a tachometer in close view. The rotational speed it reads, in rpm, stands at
2625 rpm
